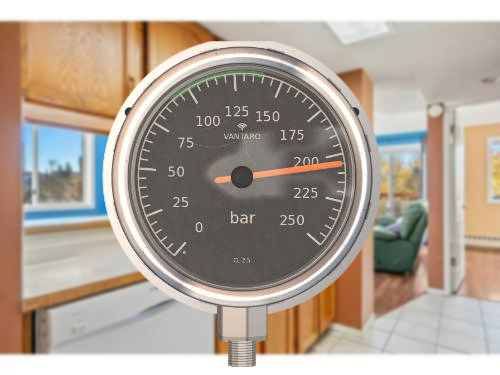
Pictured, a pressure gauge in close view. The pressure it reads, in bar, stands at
205 bar
